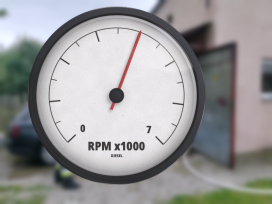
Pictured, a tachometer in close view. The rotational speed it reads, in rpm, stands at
4000 rpm
